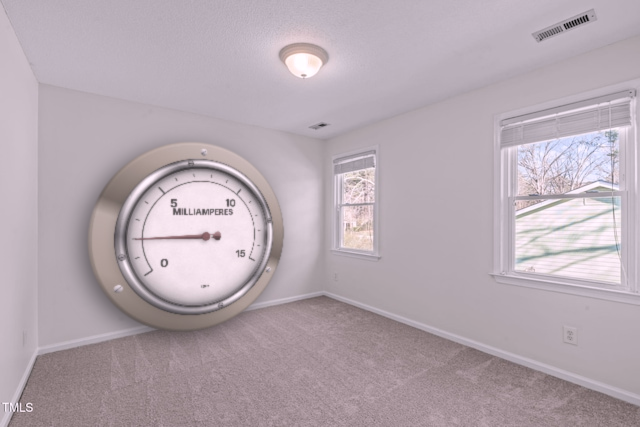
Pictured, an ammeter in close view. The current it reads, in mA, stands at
2 mA
